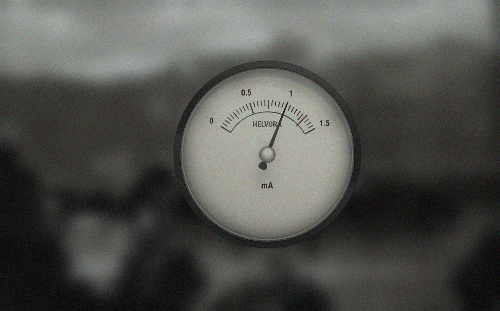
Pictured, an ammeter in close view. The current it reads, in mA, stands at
1 mA
